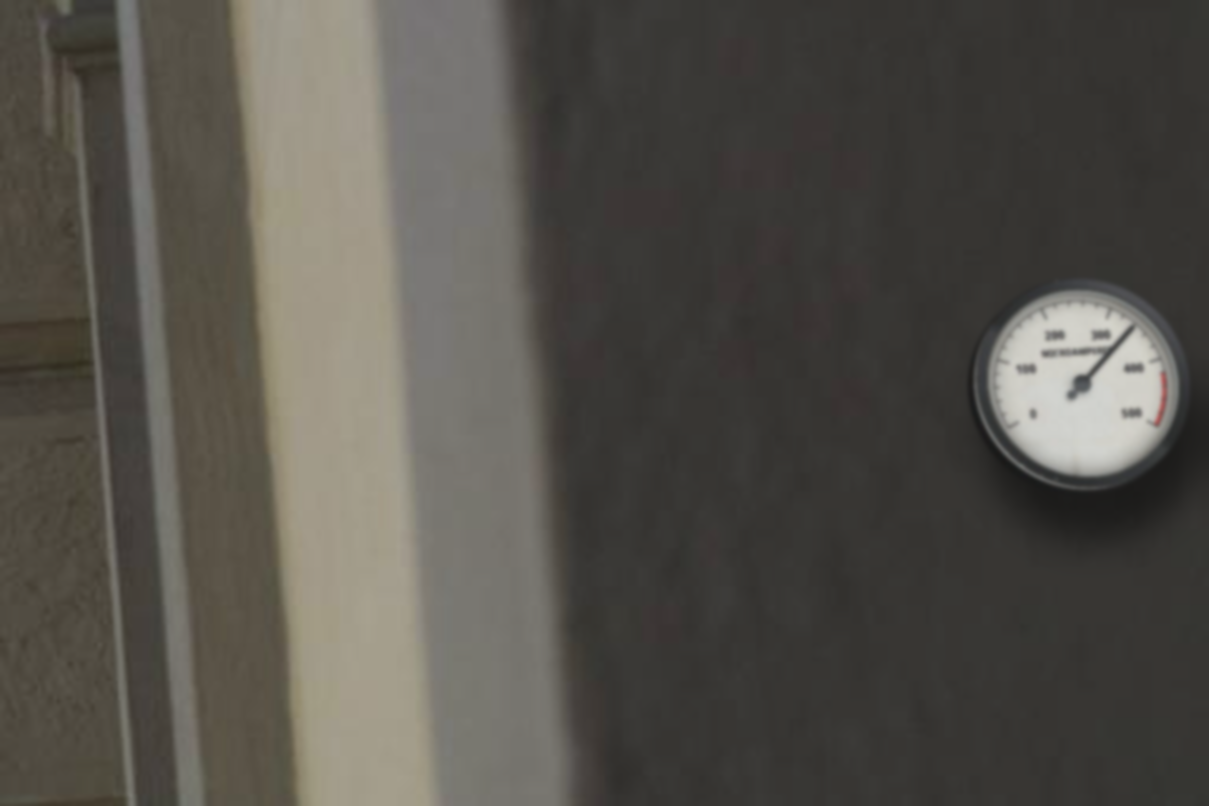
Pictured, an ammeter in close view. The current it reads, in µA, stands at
340 µA
